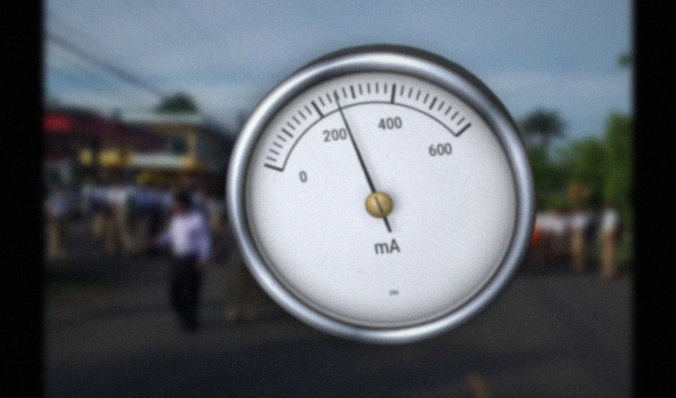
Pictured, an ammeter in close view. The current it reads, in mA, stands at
260 mA
